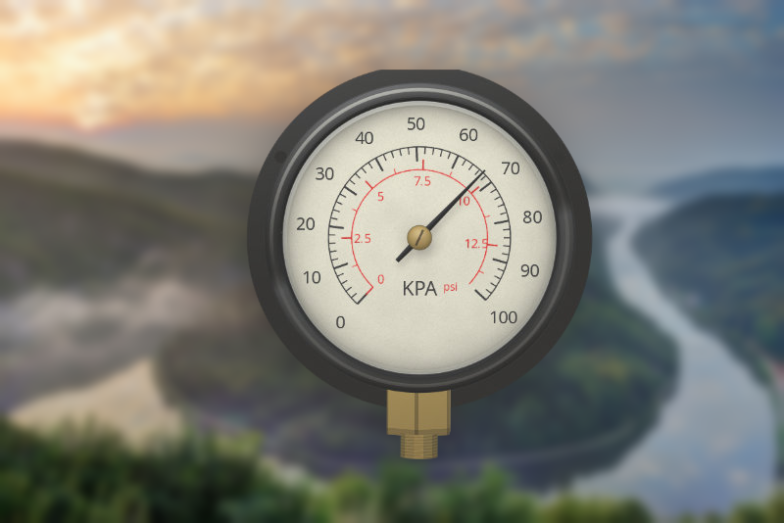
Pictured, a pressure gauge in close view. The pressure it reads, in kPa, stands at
67 kPa
